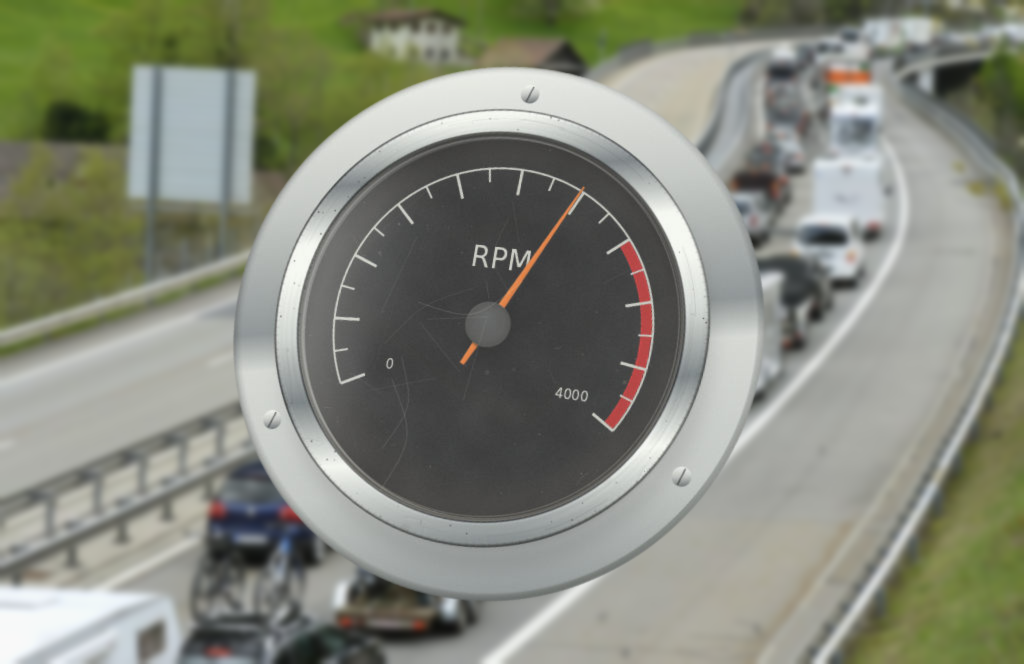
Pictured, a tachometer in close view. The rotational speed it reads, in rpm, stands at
2400 rpm
